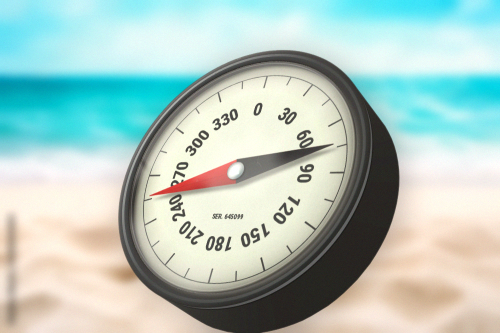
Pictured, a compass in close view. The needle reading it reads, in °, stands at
255 °
